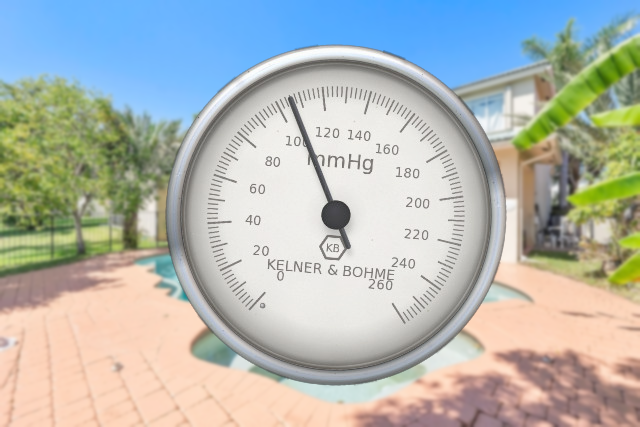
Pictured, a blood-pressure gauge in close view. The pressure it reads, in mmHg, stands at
106 mmHg
